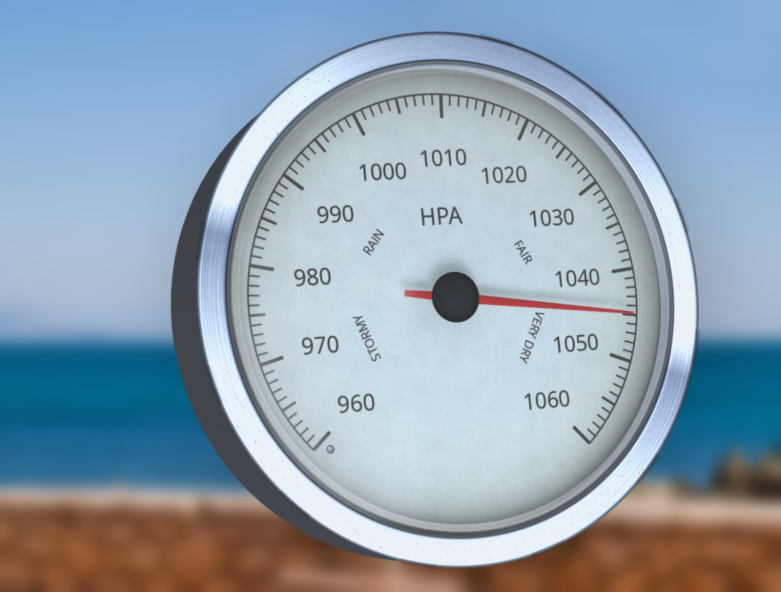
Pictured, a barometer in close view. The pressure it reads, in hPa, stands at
1045 hPa
